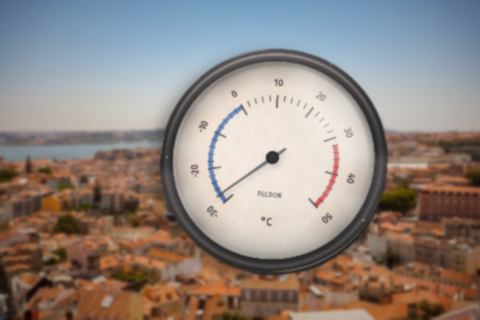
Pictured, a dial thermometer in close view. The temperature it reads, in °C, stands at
-28 °C
